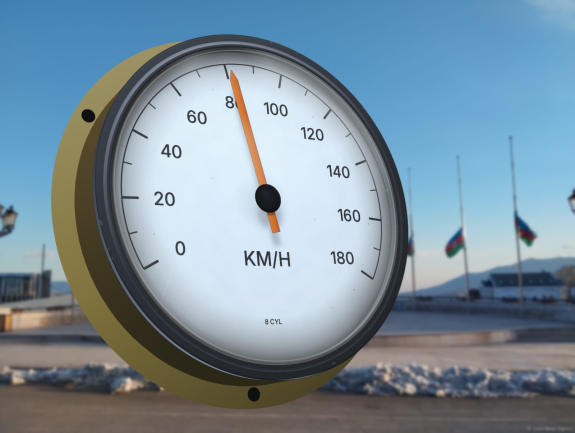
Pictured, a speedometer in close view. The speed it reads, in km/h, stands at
80 km/h
